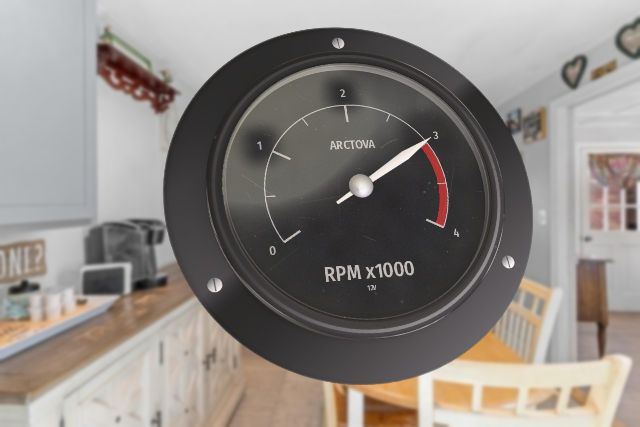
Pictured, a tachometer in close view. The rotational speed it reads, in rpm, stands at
3000 rpm
